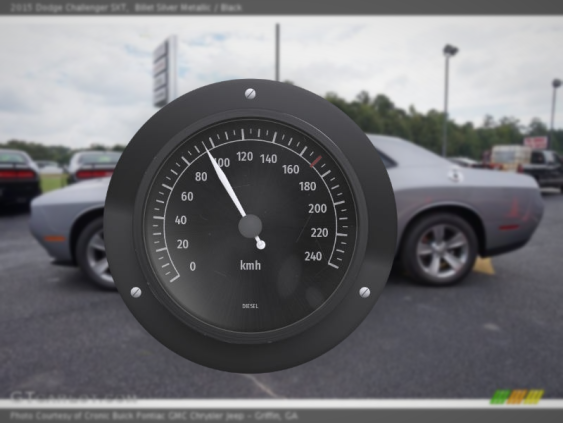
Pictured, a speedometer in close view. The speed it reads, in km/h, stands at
95 km/h
